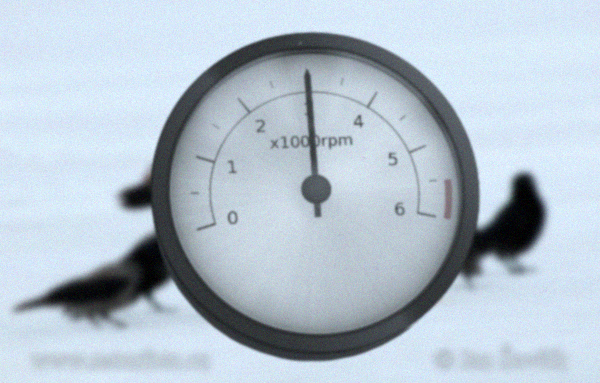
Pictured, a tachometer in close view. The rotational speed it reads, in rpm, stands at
3000 rpm
